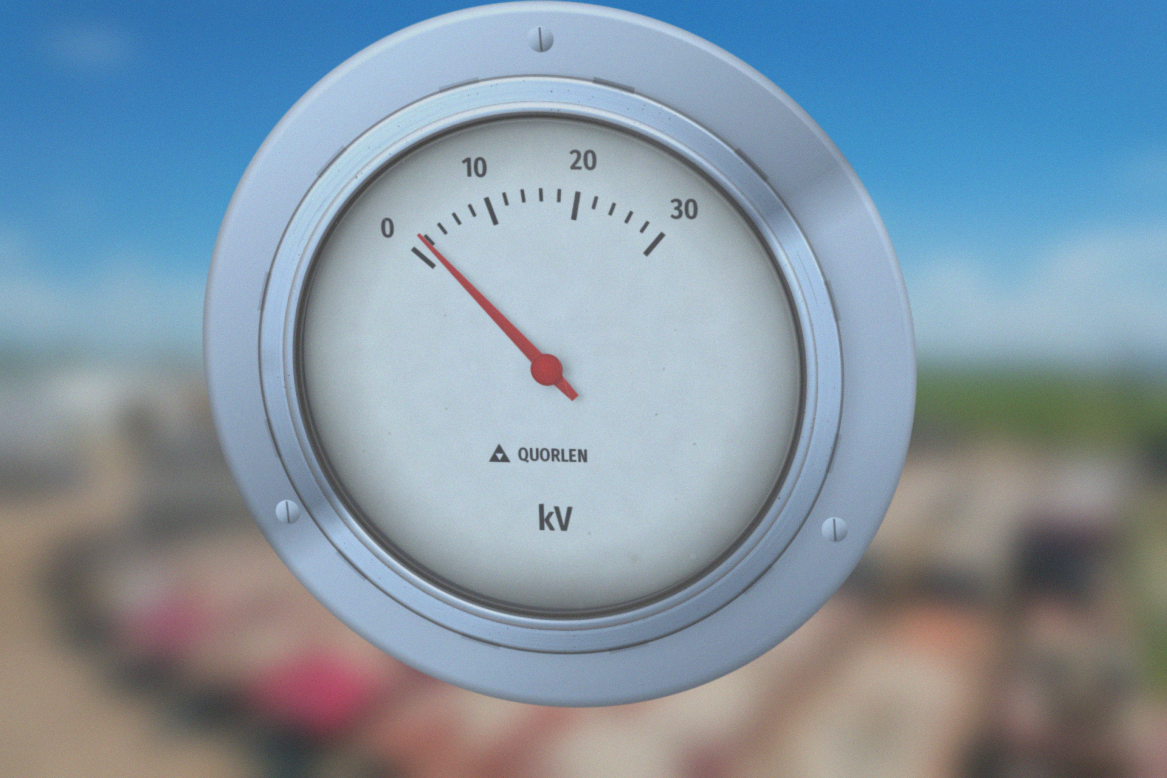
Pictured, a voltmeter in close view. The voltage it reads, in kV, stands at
2 kV
